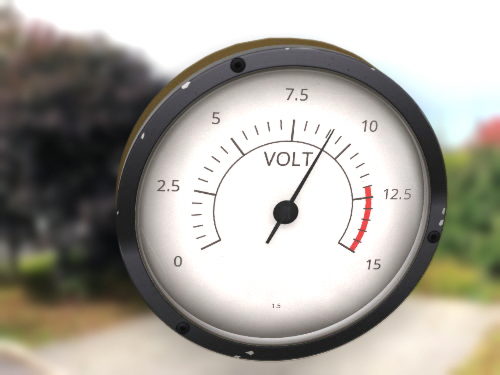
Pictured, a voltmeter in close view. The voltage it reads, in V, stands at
9 V
